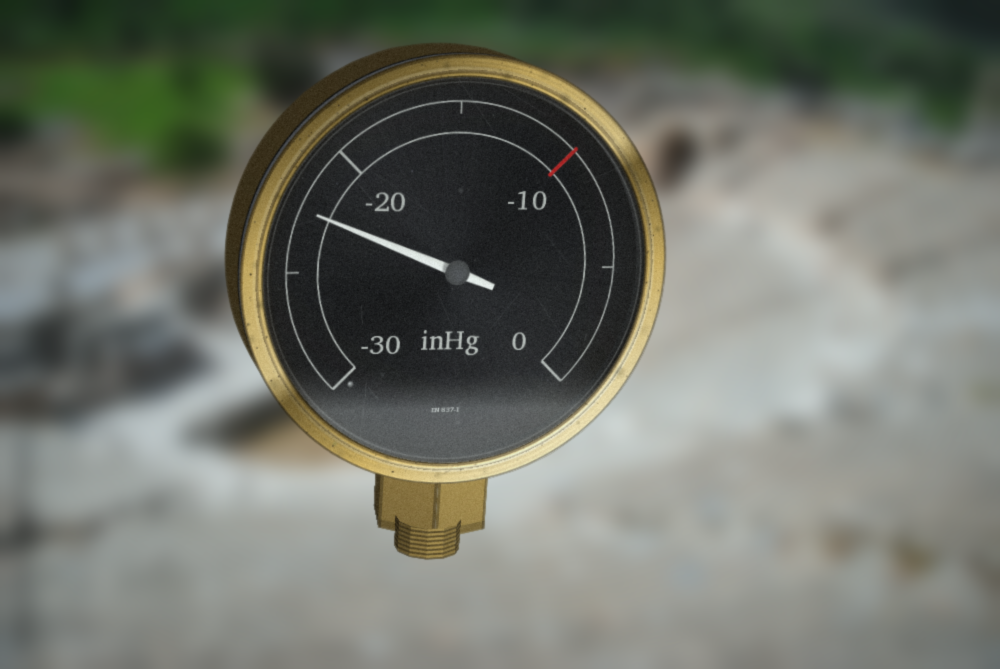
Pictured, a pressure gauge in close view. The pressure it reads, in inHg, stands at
-22.5 inHg
